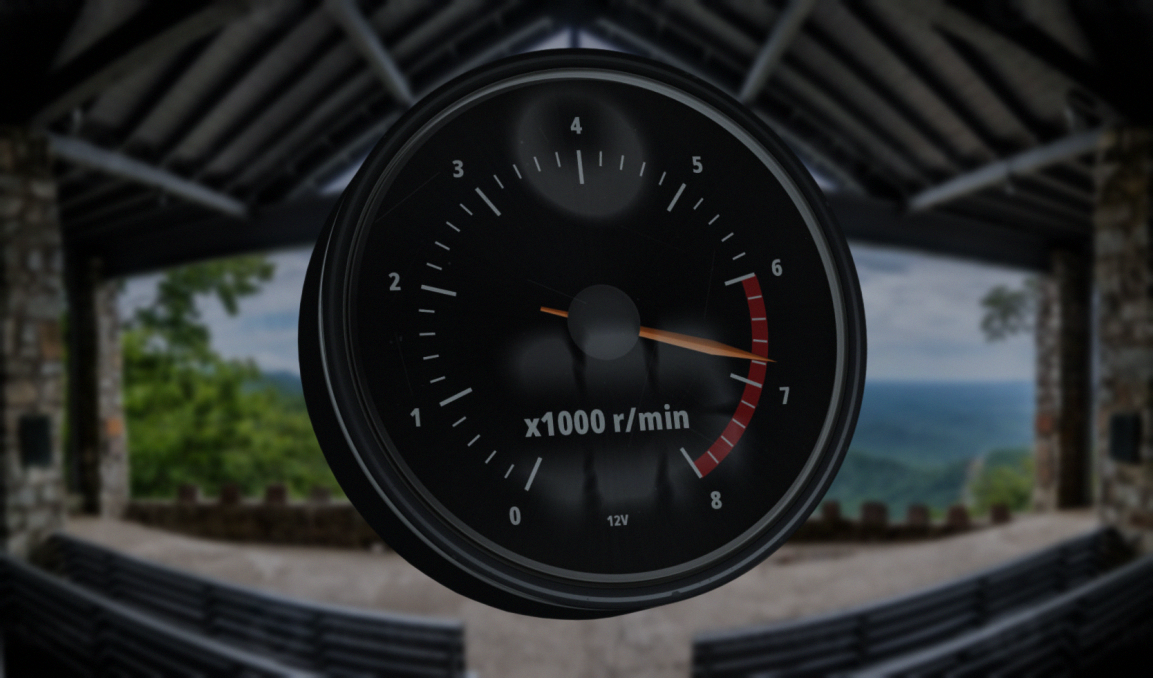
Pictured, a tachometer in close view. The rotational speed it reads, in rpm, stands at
6800 rpm
